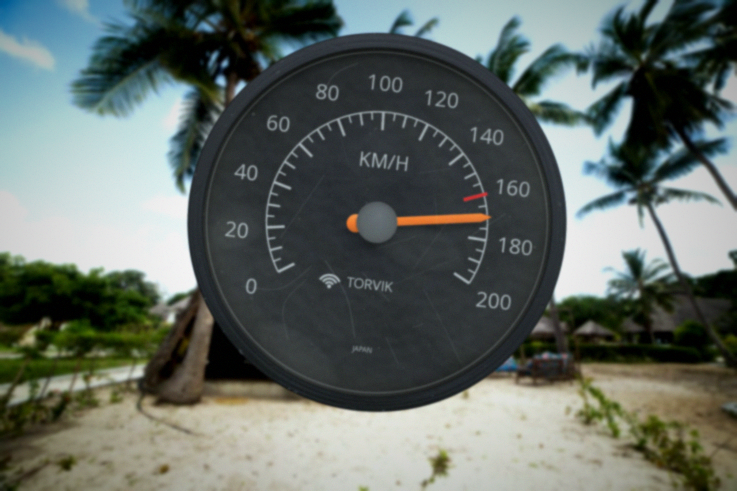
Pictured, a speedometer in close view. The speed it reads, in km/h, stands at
170 km/h
